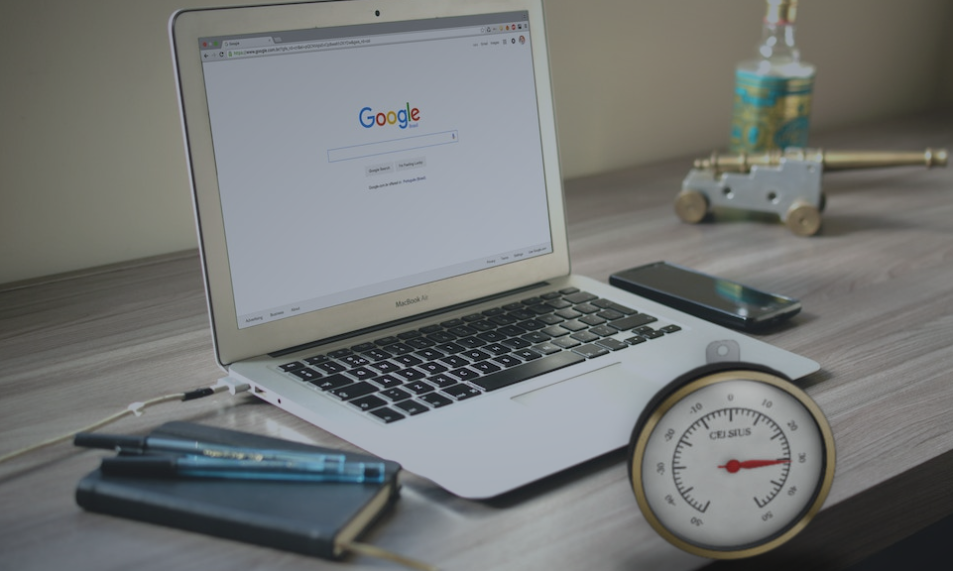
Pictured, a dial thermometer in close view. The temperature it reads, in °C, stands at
30 °C
